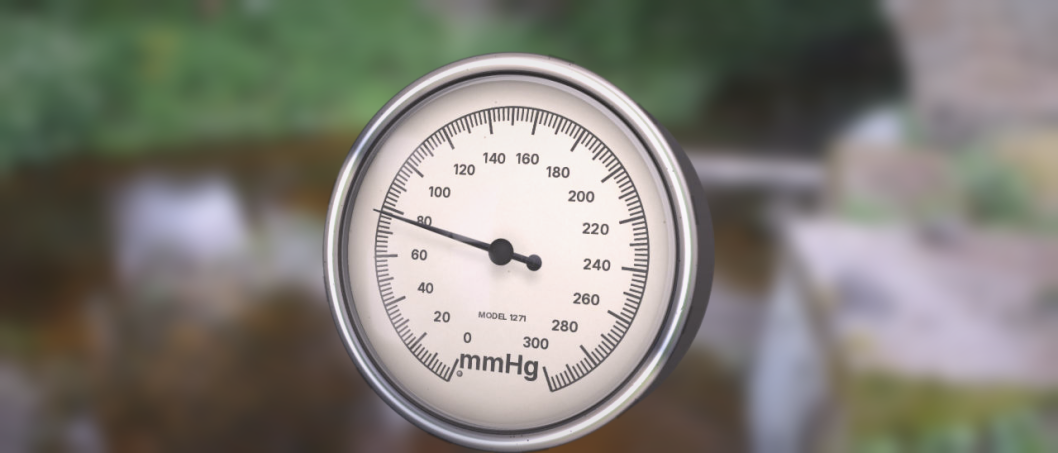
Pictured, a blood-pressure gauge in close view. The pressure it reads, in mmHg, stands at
78 mmHg
